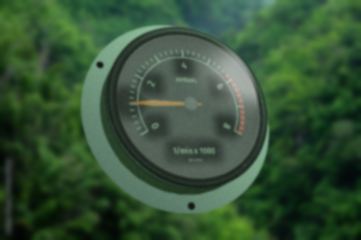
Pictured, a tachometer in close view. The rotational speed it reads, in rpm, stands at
1000 rpm
